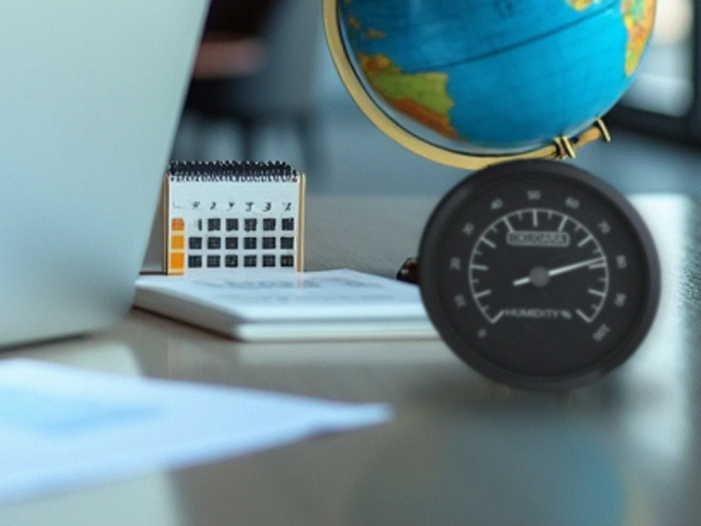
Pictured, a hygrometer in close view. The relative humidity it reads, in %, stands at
77.5 %
